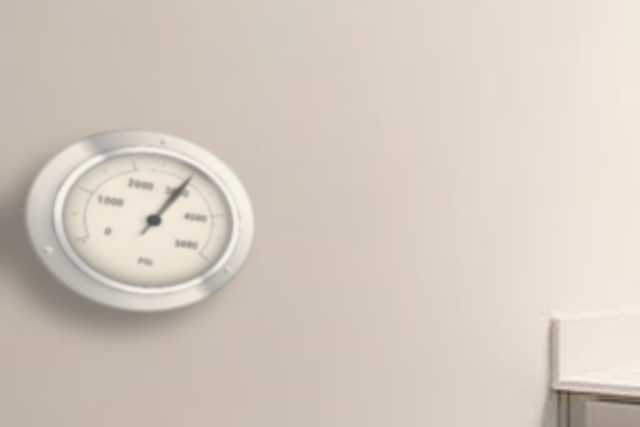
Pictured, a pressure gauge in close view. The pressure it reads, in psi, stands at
3000 psi
